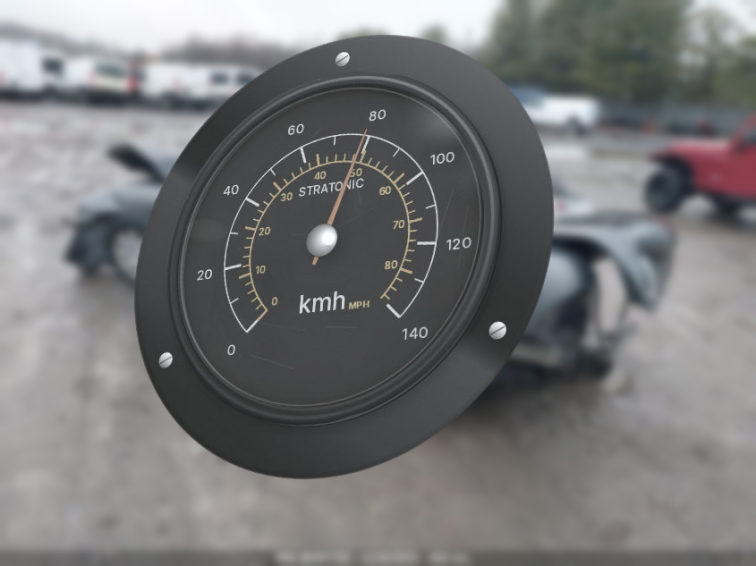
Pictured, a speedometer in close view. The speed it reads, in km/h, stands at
80 km/h
